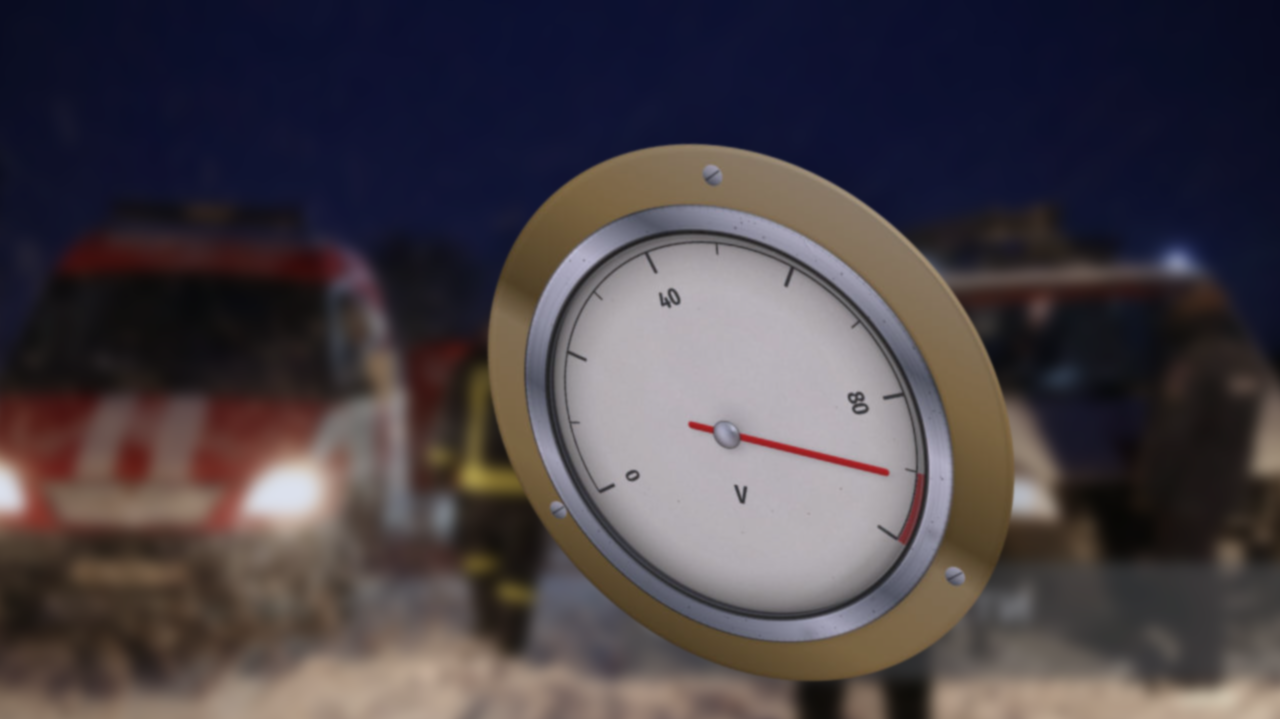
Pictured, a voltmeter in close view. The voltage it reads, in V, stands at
90 V
